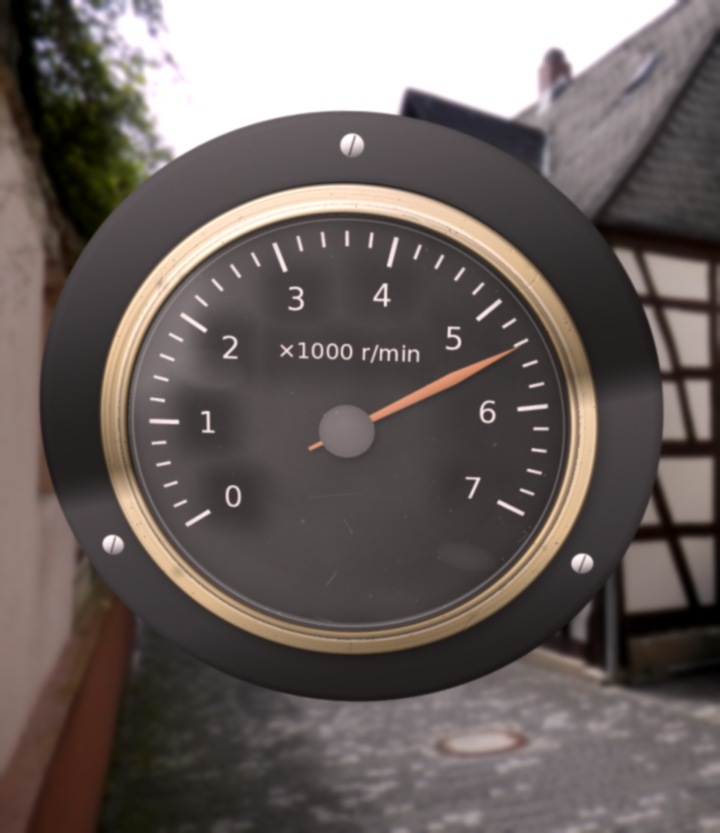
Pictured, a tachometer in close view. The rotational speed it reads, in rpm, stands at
5400 rpm
